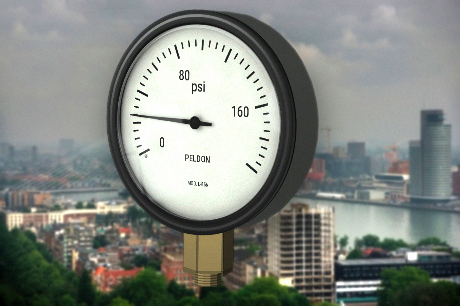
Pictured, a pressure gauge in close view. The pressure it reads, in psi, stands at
25 psi
